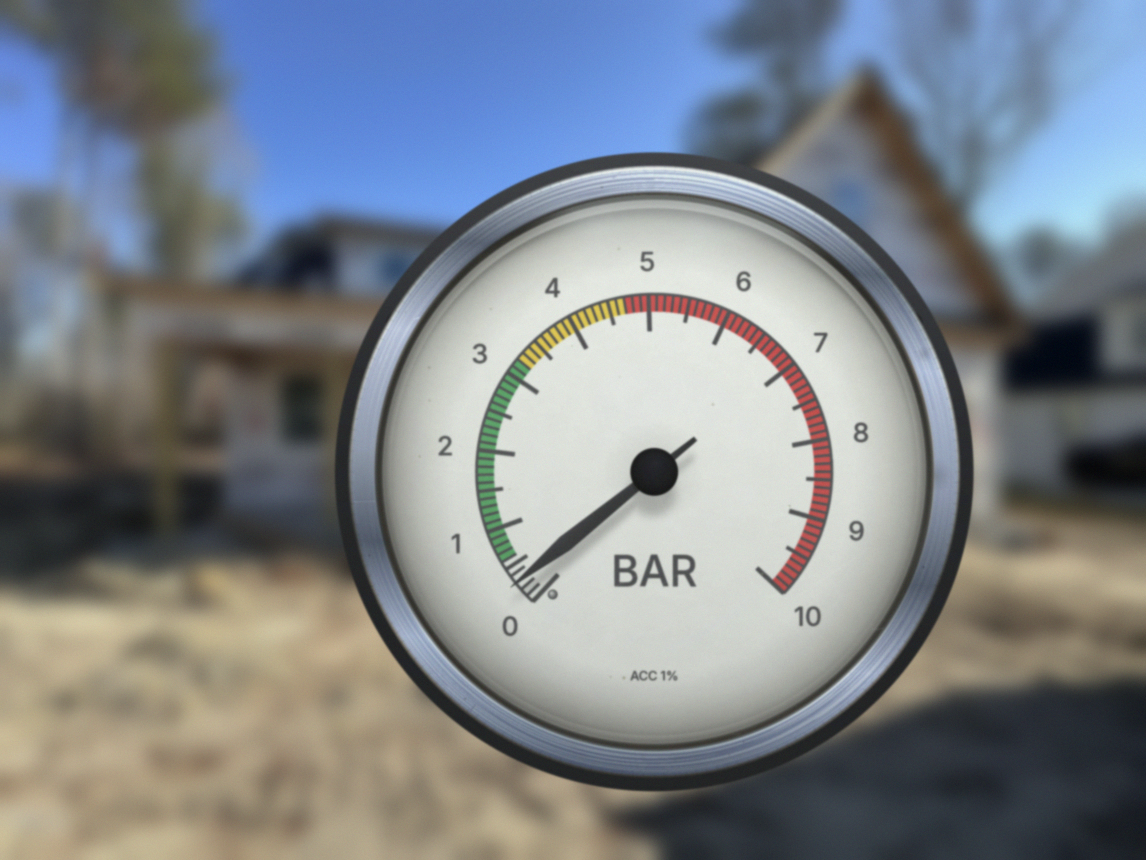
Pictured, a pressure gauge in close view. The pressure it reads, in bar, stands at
0.3 bar
